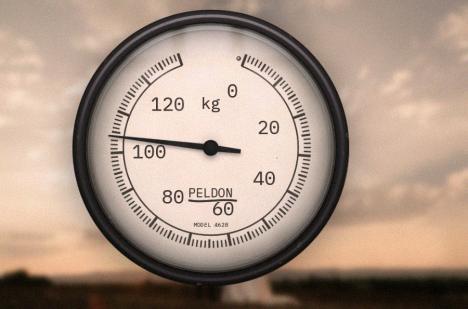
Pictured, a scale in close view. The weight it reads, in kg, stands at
104 kg
